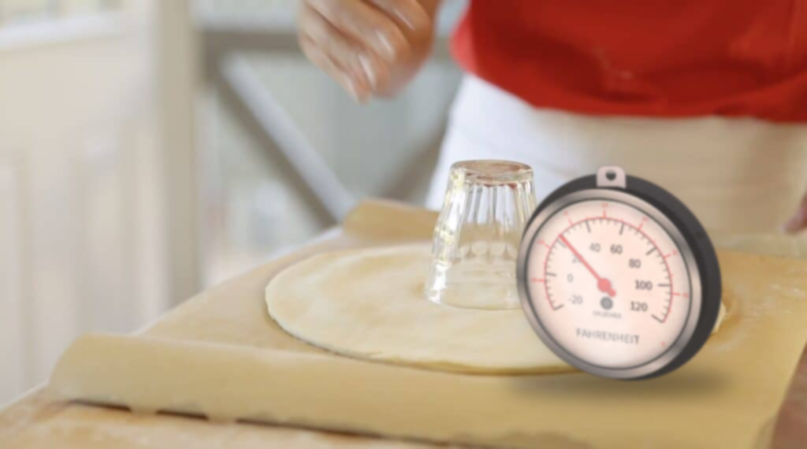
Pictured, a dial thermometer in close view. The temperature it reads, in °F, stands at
24 °F
